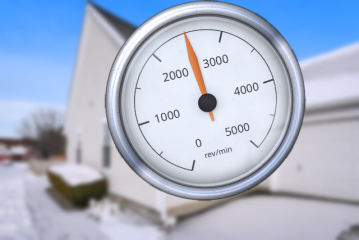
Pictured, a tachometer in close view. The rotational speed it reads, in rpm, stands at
2500 rpm
